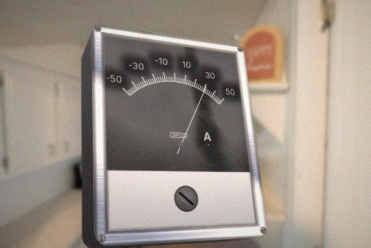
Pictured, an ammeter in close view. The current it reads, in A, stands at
30 A
